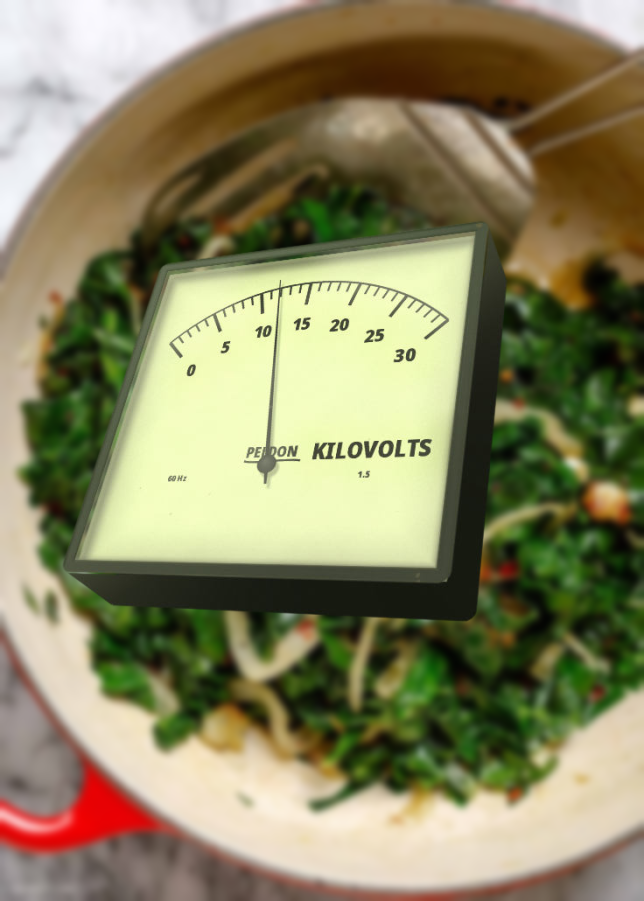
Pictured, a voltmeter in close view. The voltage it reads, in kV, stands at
12 kV
